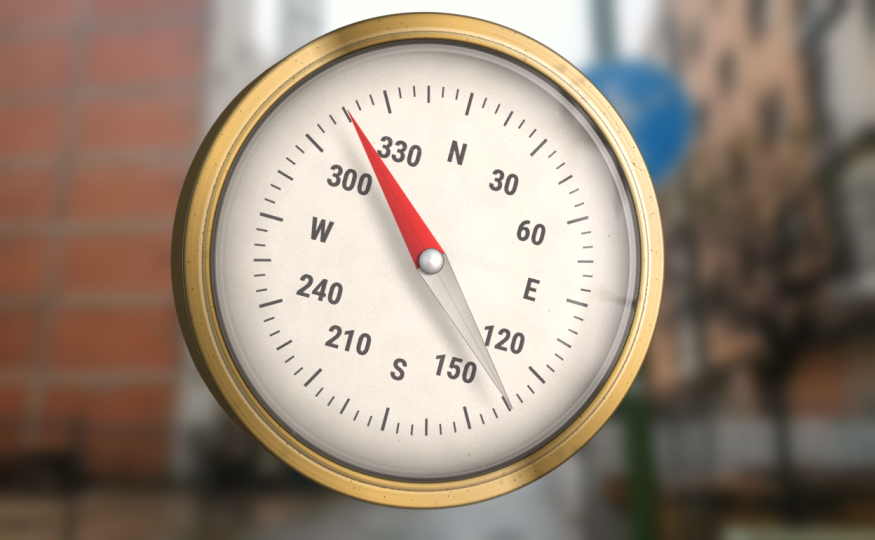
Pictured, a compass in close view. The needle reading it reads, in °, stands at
315 °
